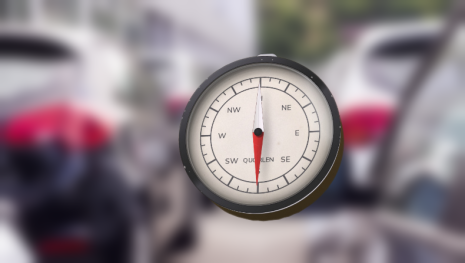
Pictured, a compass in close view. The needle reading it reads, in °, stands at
180 °
